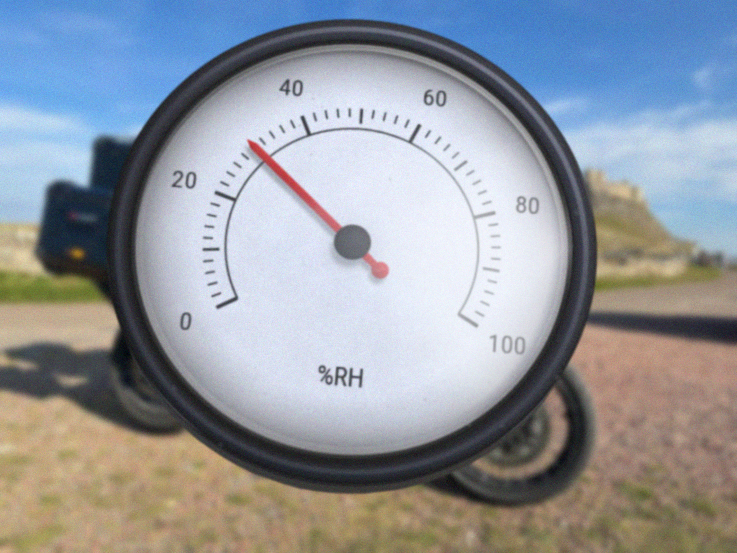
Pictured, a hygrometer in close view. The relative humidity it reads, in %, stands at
30 %
